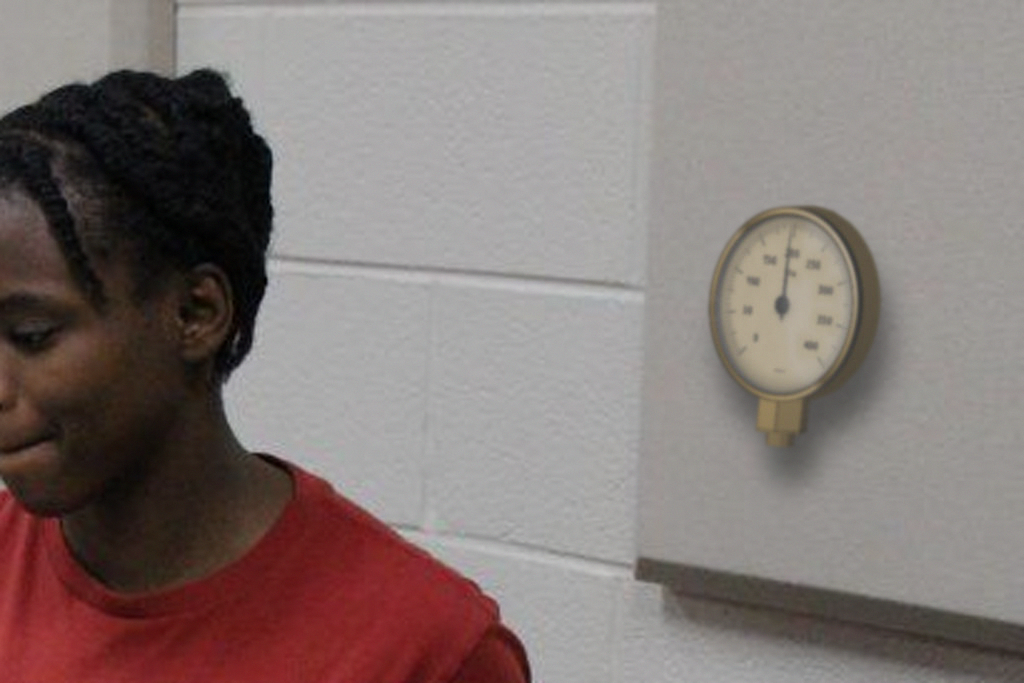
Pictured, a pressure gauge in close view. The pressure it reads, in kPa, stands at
200 kPa
